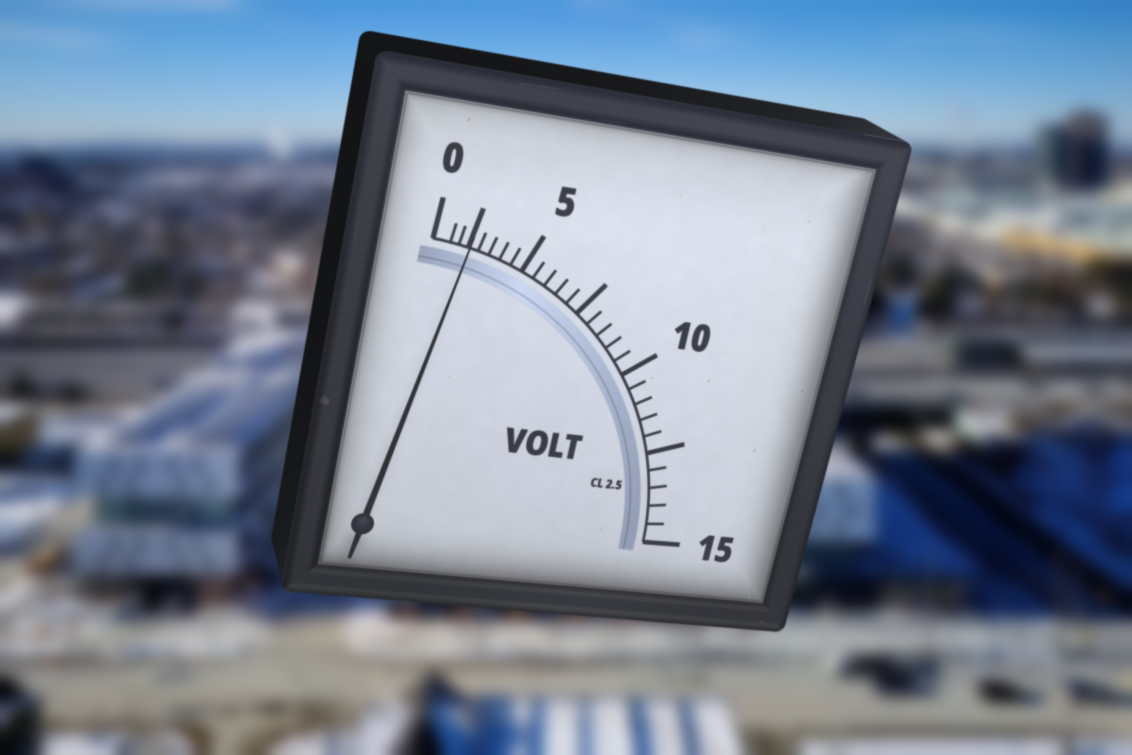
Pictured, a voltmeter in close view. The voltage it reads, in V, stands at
2.5 V
